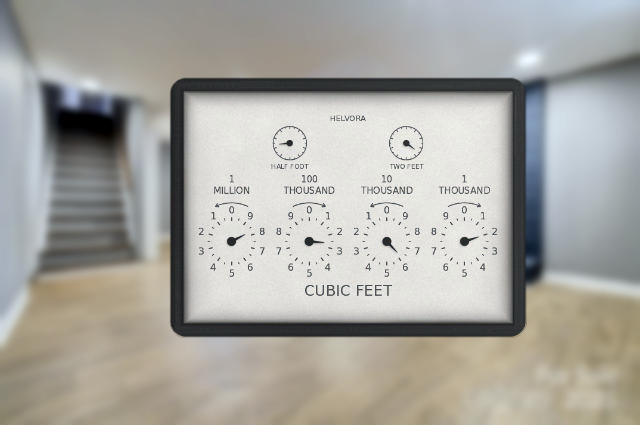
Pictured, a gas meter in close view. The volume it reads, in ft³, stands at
826200 ft³
